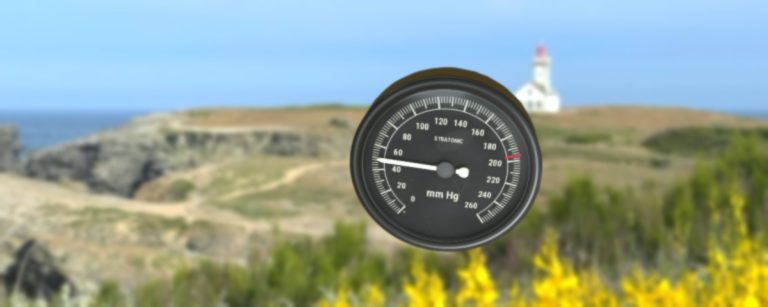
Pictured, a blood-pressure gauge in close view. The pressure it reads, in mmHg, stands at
50 mmHg
